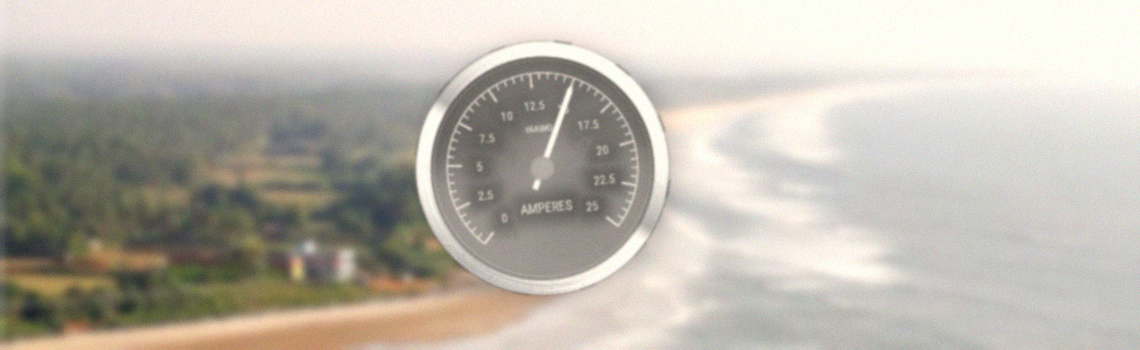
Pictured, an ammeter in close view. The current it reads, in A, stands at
15 A
